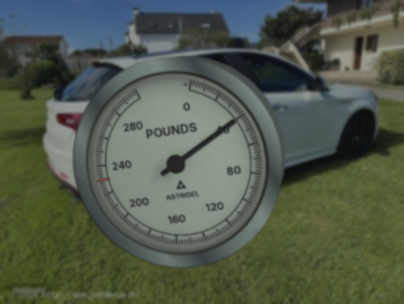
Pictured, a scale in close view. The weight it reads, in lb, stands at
40 lb
